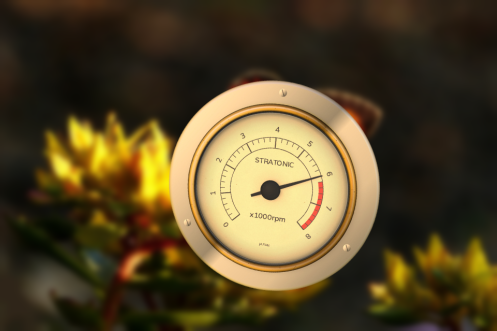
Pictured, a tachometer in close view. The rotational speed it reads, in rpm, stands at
6000 rpm
